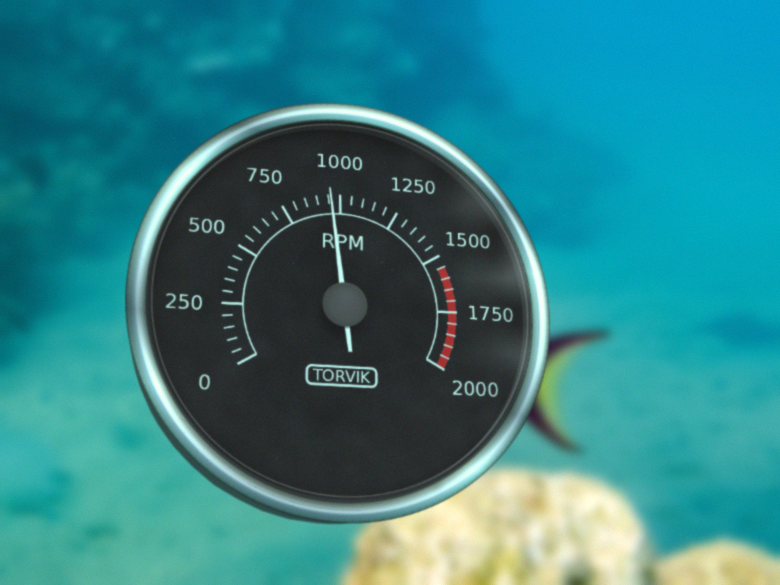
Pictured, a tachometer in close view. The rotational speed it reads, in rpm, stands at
950 rpm
